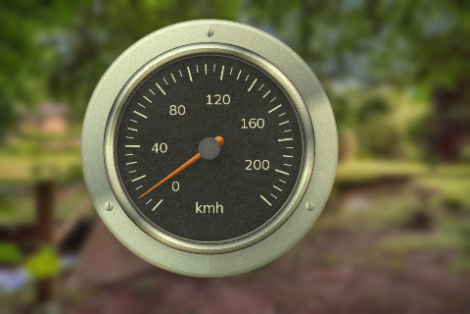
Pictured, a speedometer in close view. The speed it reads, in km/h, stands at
10 km/h
